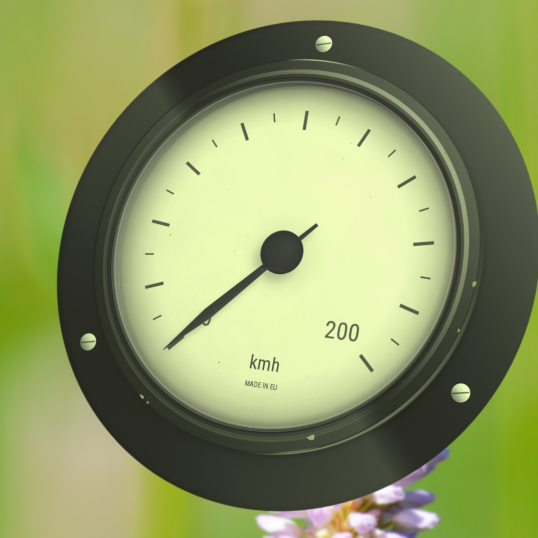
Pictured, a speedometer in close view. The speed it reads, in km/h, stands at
0 km/h
